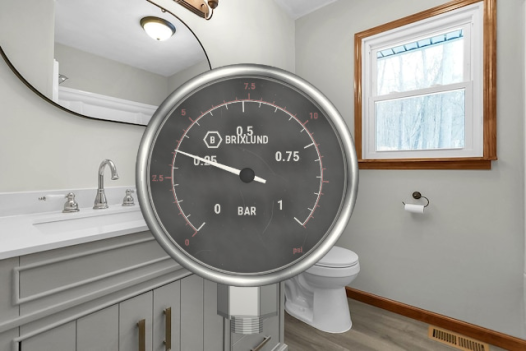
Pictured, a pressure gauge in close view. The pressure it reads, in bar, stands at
0.25 bar
